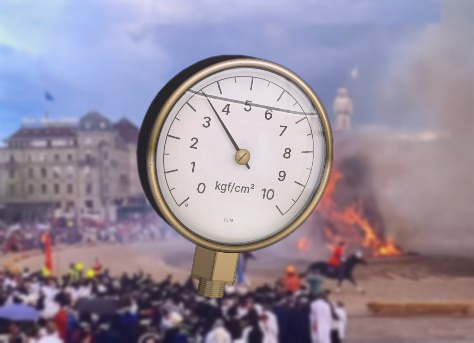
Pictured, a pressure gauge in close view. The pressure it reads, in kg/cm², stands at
3.5 kg/cm²
